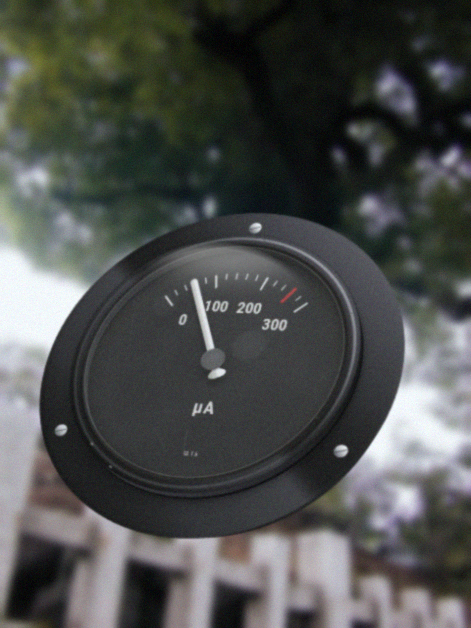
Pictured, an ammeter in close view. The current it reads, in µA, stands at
60 µA
